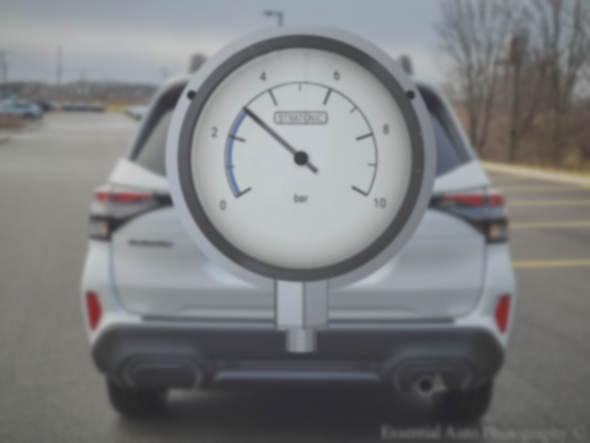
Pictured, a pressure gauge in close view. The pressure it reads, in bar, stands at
3 bar
